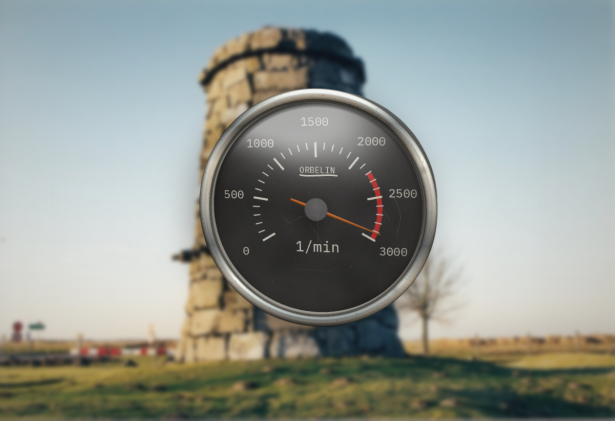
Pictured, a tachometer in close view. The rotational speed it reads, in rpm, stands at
2900 rpm
